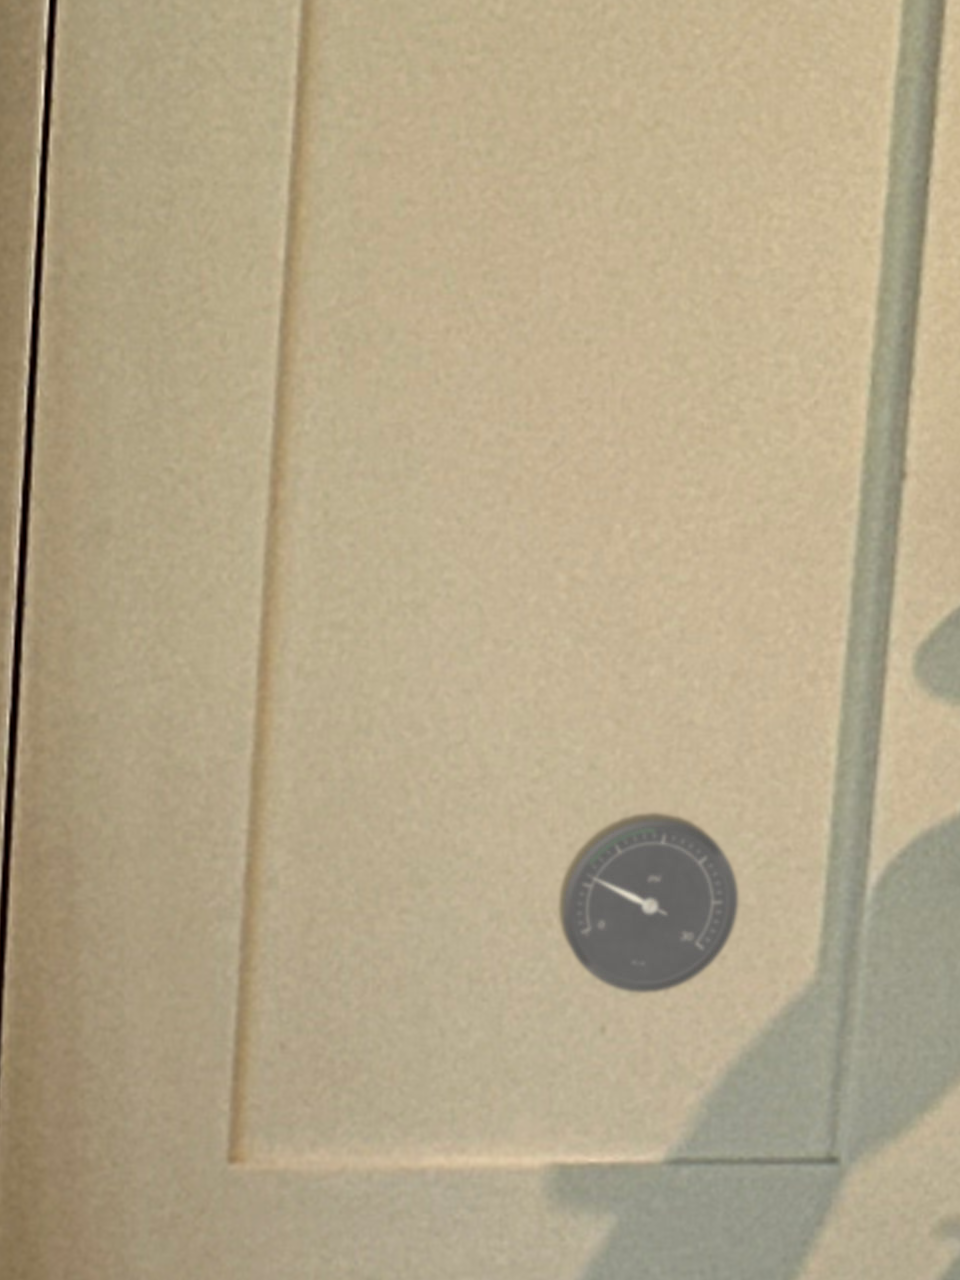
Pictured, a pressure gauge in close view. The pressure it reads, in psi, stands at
6 psi
